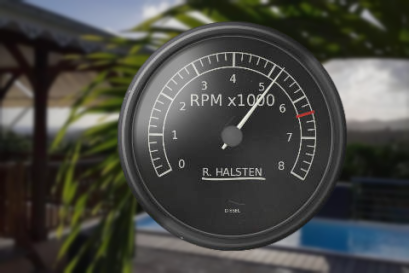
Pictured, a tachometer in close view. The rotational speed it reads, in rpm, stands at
5200 rpm
